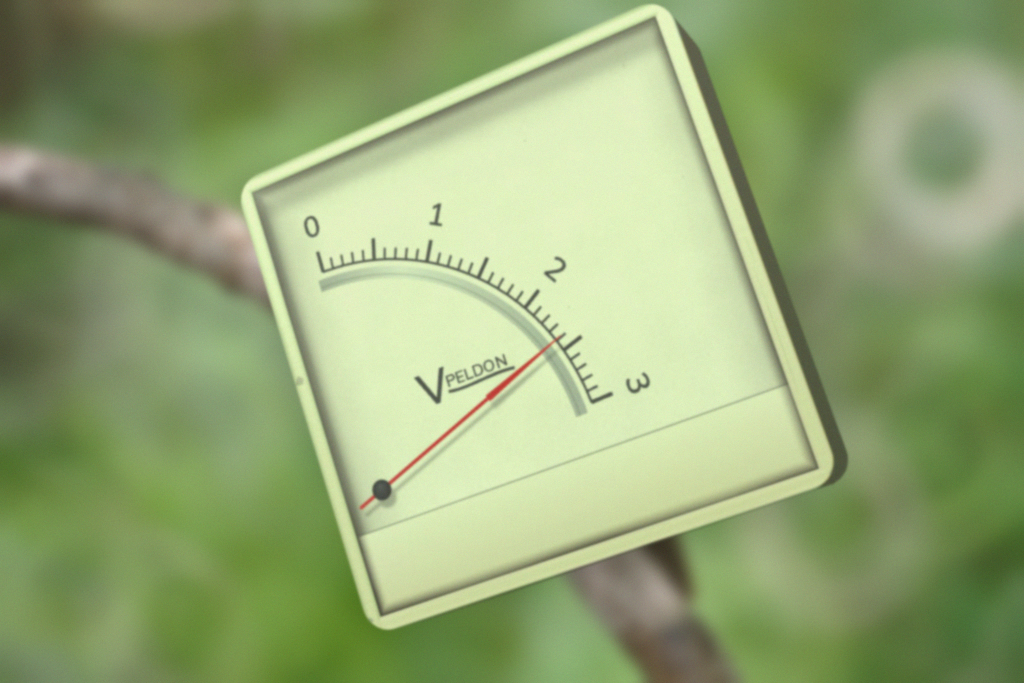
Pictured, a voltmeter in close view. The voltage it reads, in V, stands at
2.4 V
